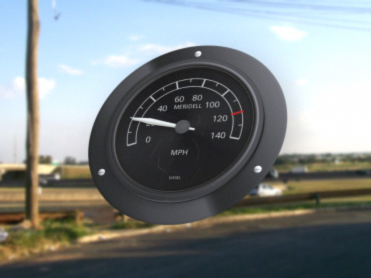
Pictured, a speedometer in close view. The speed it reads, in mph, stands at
20 mph
